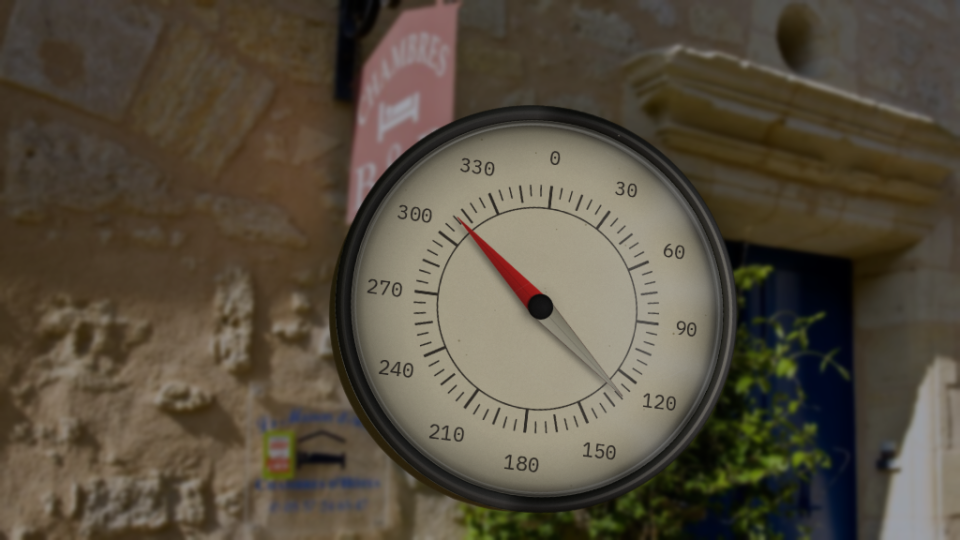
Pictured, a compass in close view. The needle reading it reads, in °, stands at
310 °
